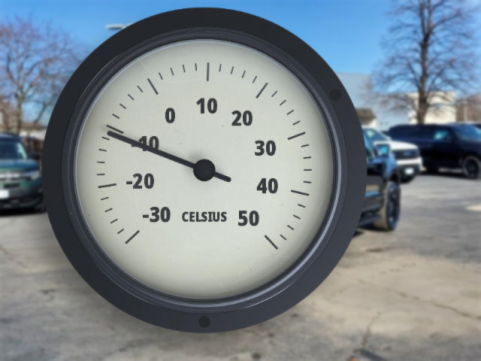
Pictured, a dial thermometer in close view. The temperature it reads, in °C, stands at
-11 °C
